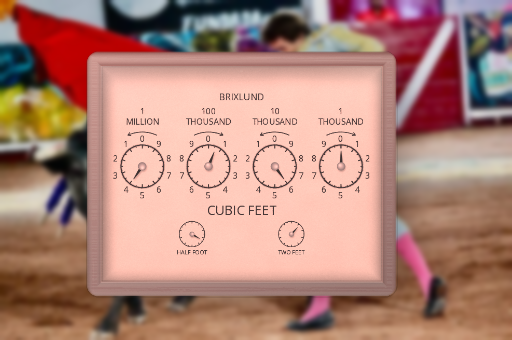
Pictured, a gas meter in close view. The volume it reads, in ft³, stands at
406000 ft³
